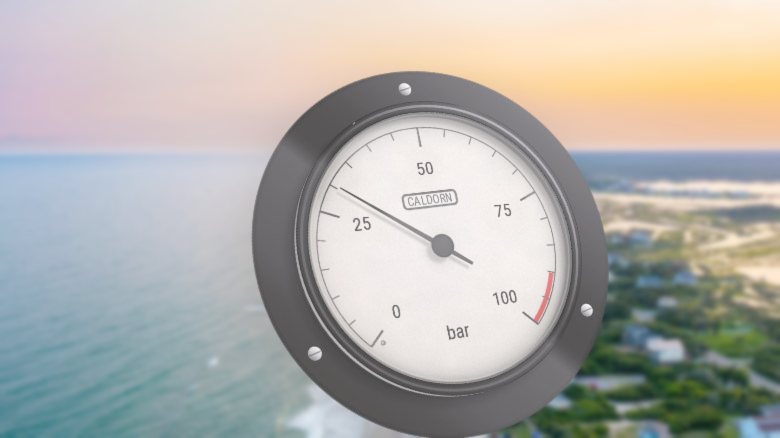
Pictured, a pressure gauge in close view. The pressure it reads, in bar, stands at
30 bar
